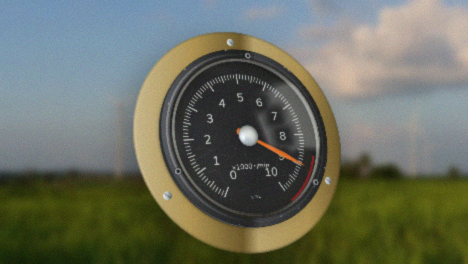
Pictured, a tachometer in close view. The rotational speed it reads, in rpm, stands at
9000 rpm
